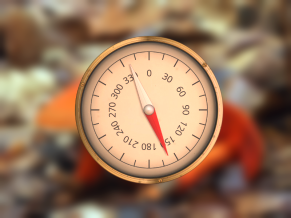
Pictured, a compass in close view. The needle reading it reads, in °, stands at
157.5 °
